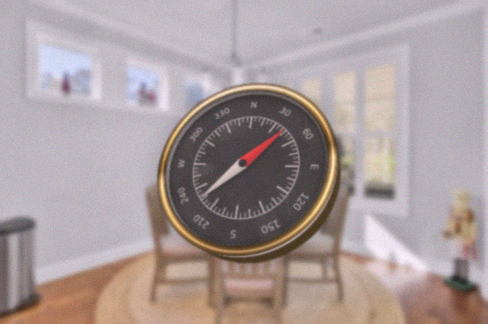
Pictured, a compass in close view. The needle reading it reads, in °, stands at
45 °
